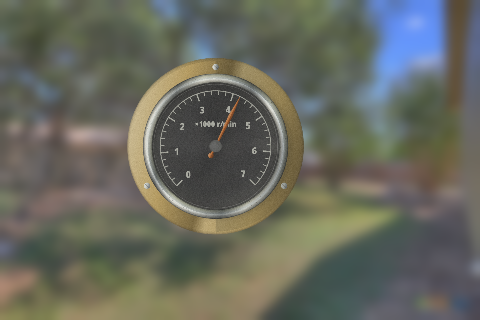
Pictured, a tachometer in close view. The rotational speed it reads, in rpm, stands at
4200 rpm
